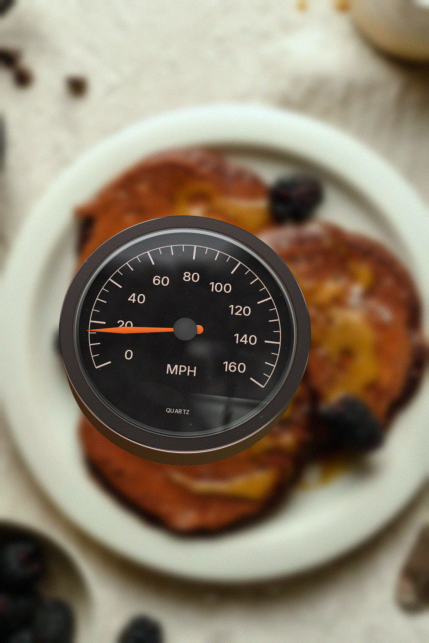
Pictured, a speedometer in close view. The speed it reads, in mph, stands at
15 mph
